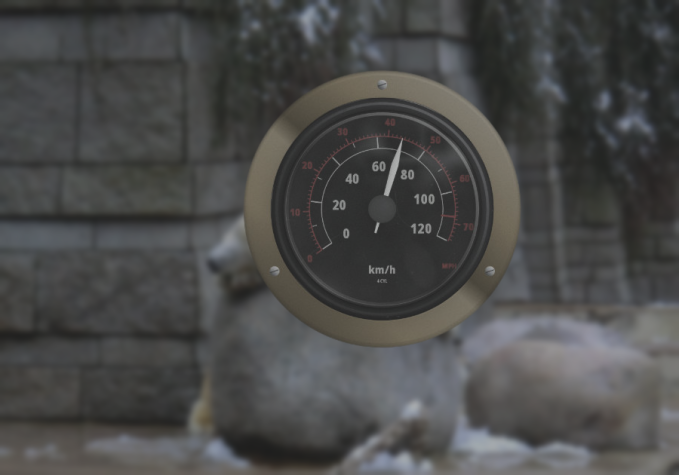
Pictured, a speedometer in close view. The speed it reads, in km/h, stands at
70 km/h
